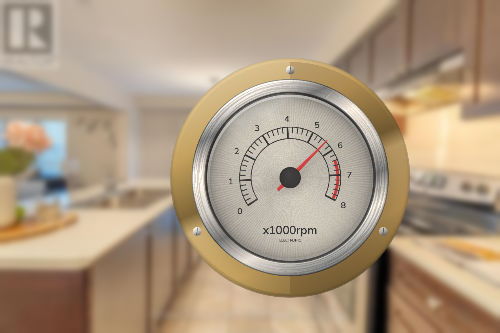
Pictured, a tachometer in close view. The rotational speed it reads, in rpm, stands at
5600 rpm
